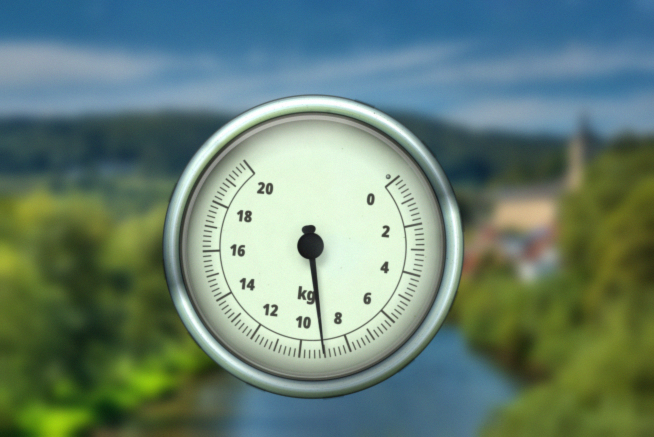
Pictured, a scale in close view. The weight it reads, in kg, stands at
9 kg
